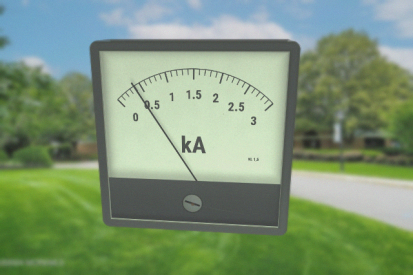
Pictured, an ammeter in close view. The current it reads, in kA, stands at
0.4 kA
